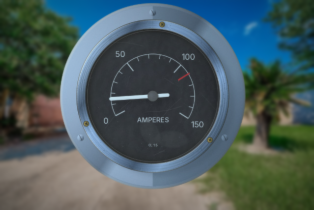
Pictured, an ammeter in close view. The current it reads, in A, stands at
15 A
